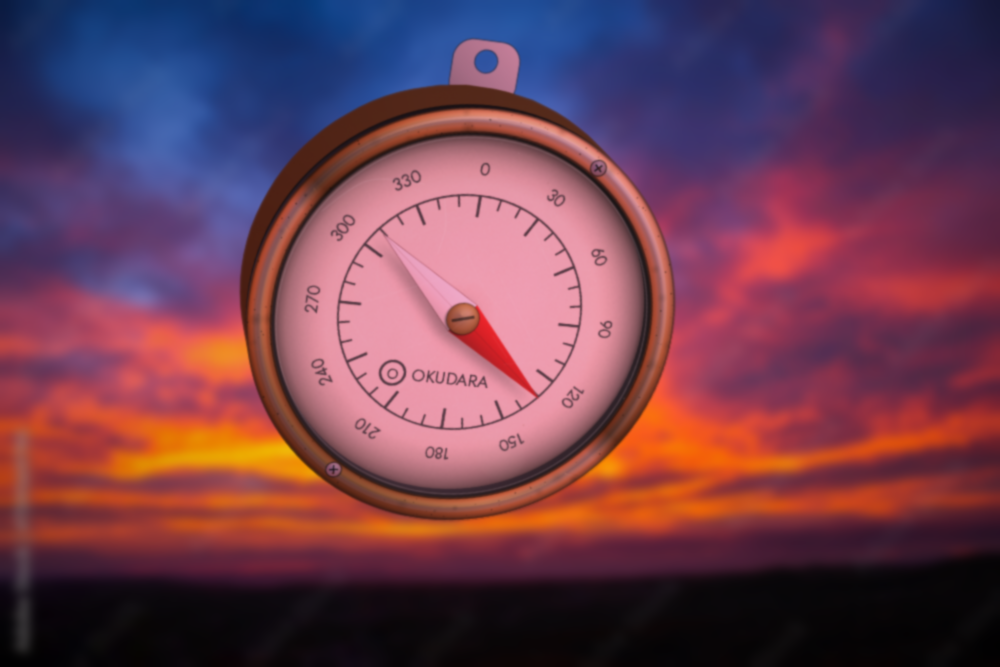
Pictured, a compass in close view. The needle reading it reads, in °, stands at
130 °
